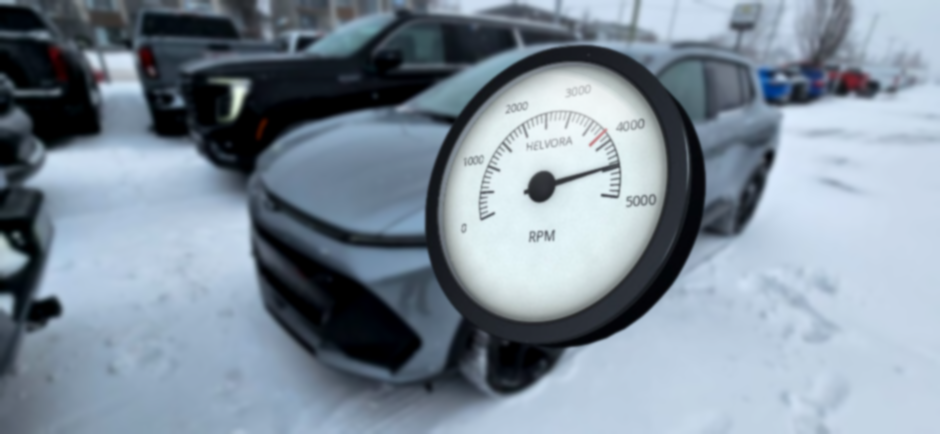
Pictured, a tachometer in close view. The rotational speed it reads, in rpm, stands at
4500 rpm
